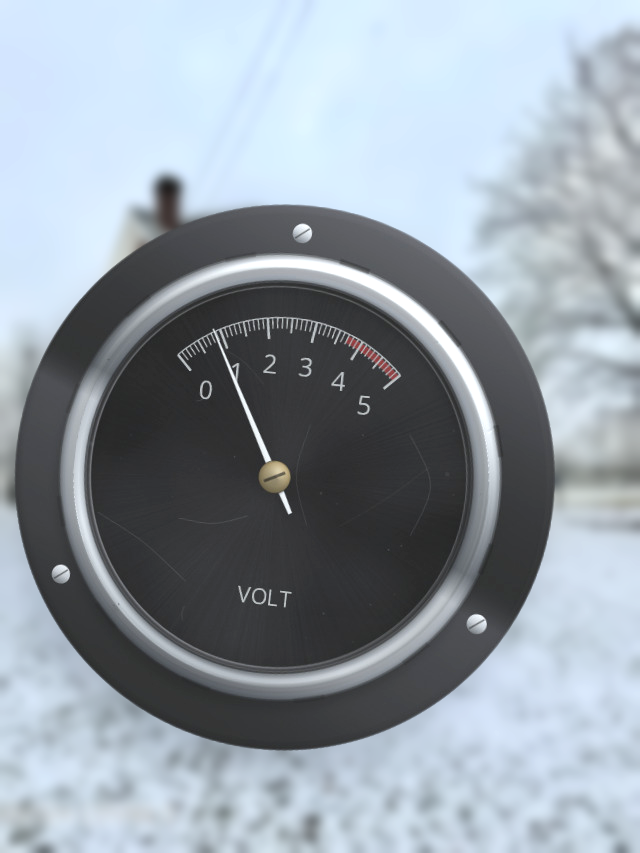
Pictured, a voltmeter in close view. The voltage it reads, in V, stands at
0.9 V
